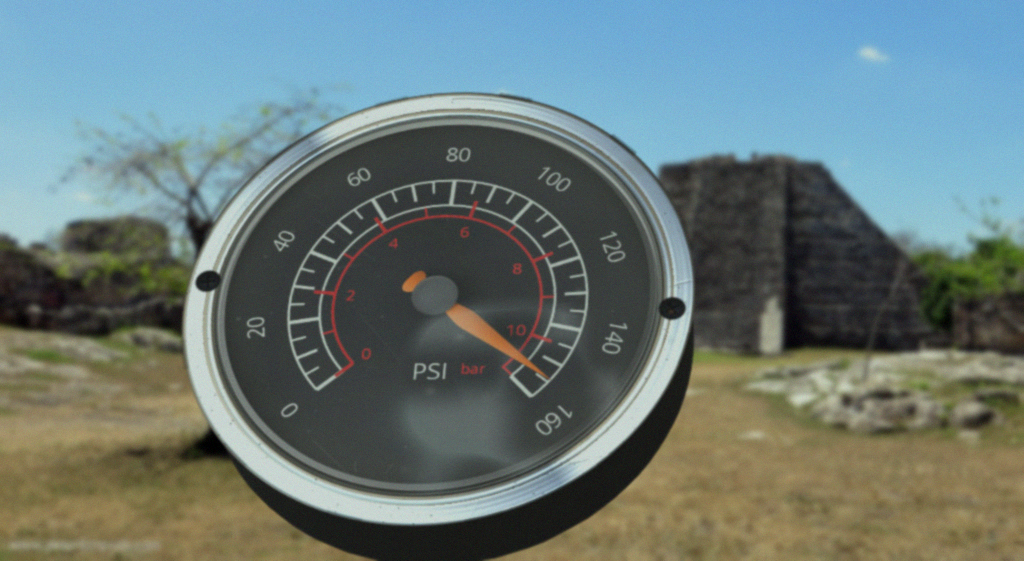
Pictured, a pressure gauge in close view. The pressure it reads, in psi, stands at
155 psi
